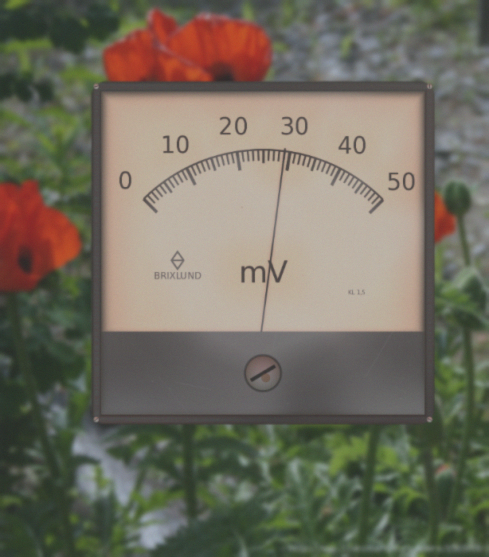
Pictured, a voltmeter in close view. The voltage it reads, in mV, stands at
29 mV
